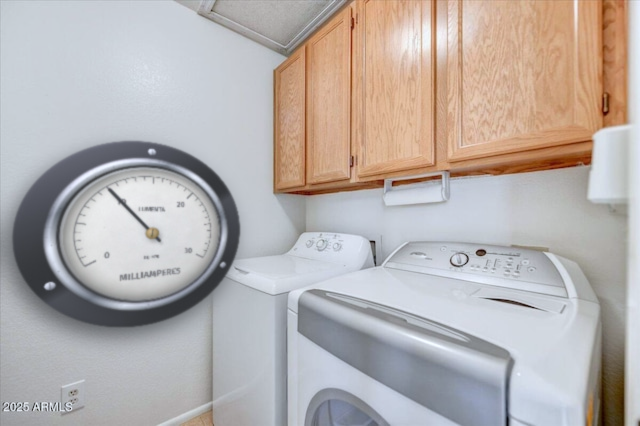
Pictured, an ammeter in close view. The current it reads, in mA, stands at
10 mA
